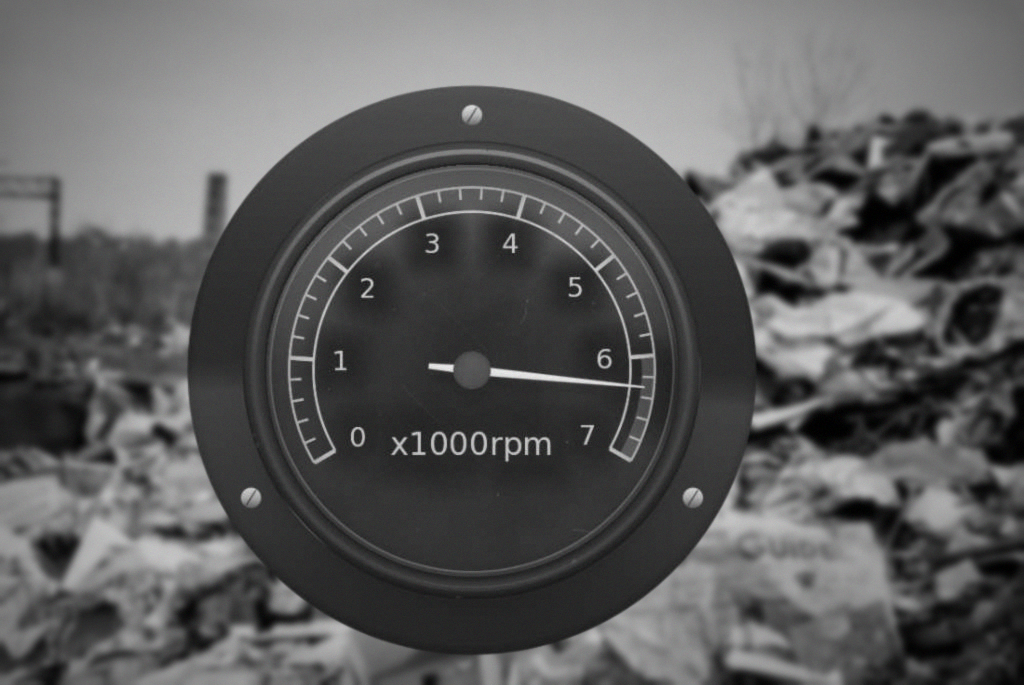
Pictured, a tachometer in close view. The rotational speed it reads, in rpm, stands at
6300 rpm
